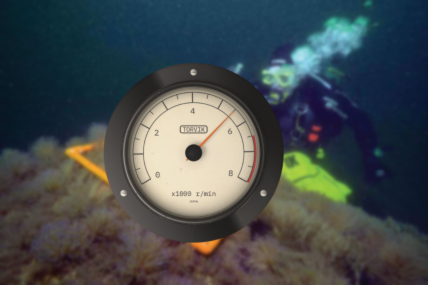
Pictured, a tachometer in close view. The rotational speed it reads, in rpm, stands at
5500 rpm
